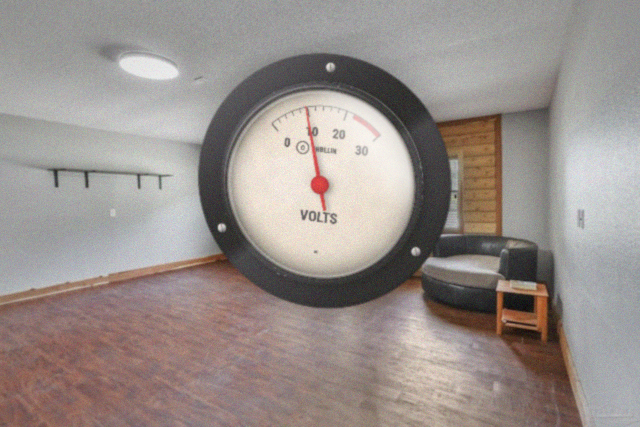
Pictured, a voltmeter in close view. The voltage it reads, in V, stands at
10 V
